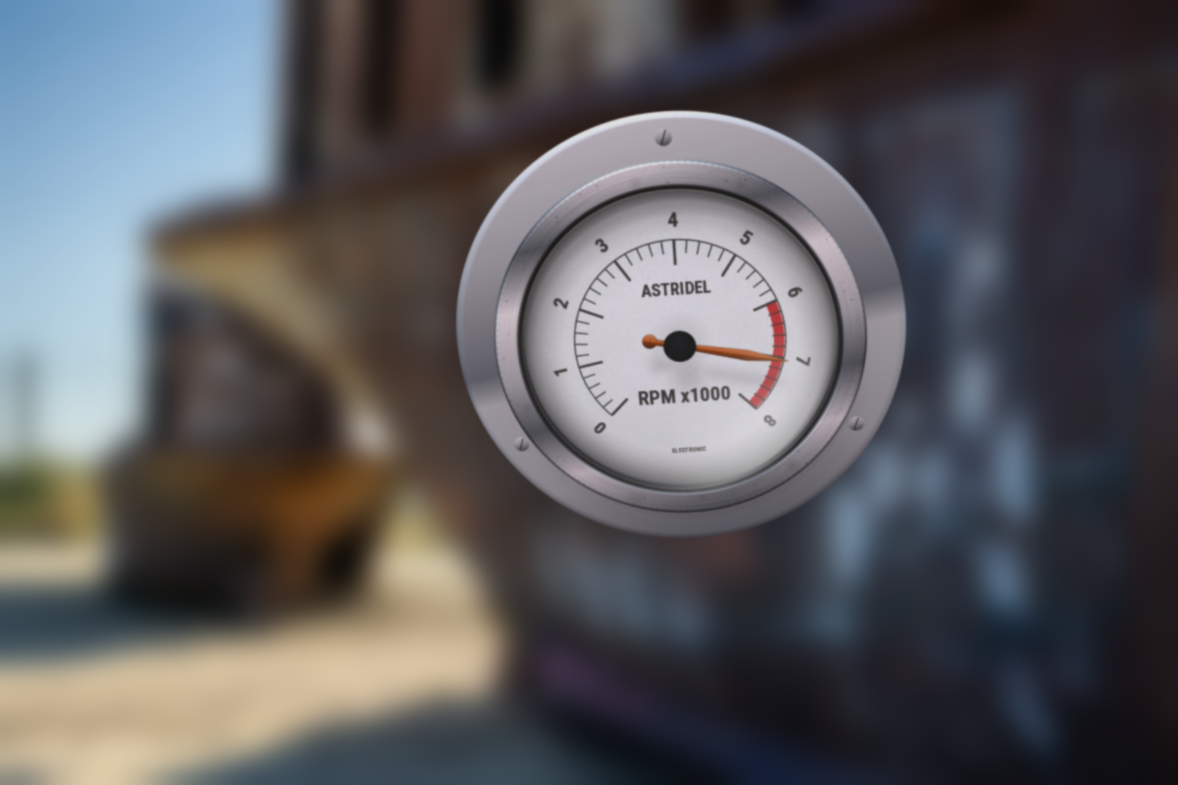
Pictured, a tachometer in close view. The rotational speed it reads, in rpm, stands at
7000 rpm
